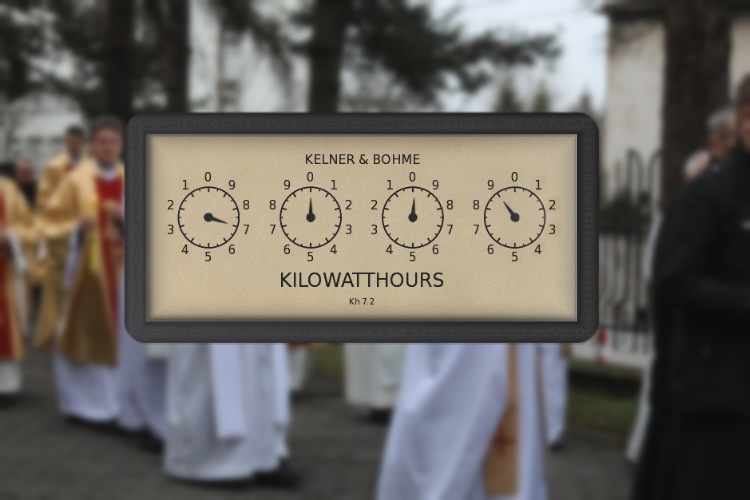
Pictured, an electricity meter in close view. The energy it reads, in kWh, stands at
6999 kWh
